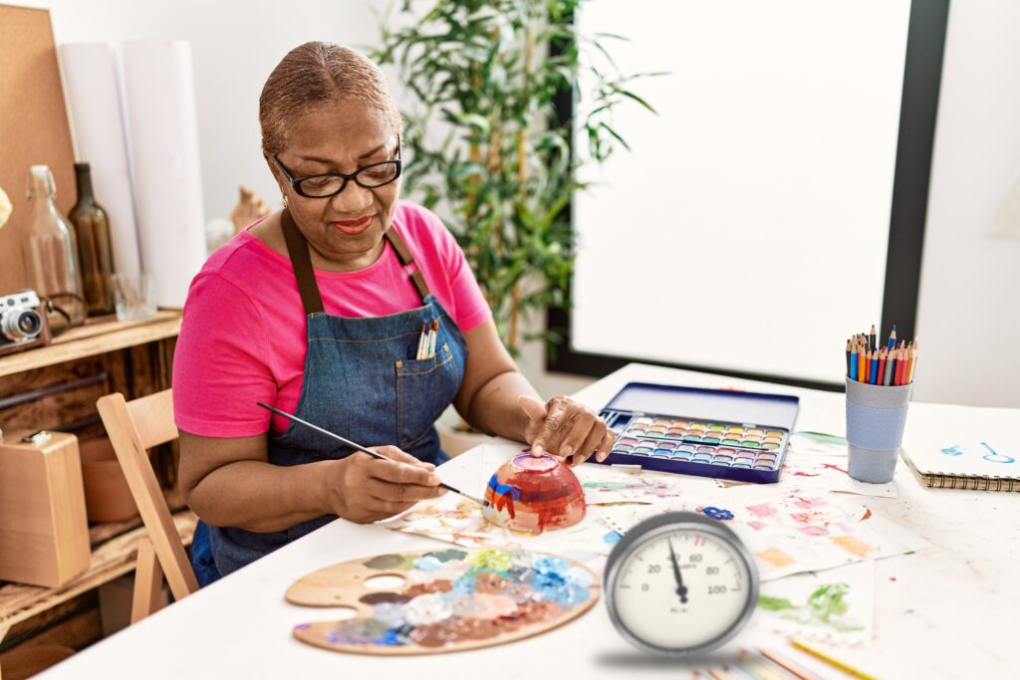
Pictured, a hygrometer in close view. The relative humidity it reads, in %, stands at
40 %
